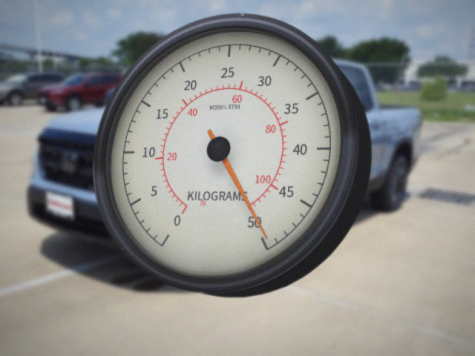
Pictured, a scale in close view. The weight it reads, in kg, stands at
49.5 kg
